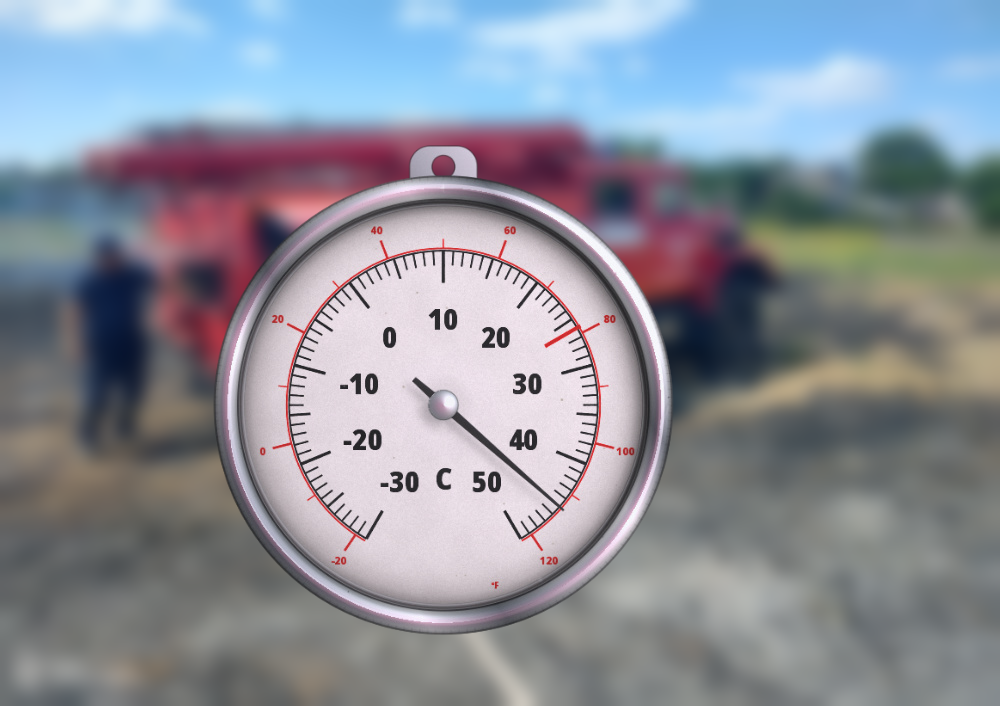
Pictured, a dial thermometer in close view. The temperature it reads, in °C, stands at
45 °C
